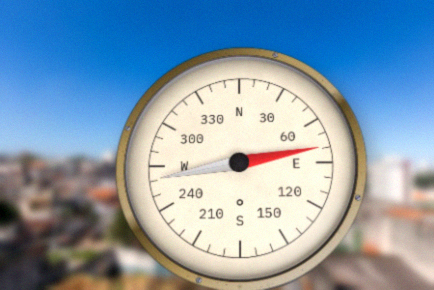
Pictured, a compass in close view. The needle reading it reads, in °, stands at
80 °
